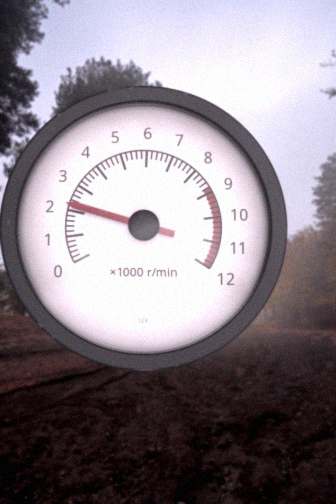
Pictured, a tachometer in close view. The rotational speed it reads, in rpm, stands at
2200 rpm
